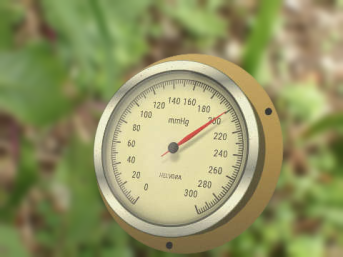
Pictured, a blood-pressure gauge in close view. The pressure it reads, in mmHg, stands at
200 mmHg
